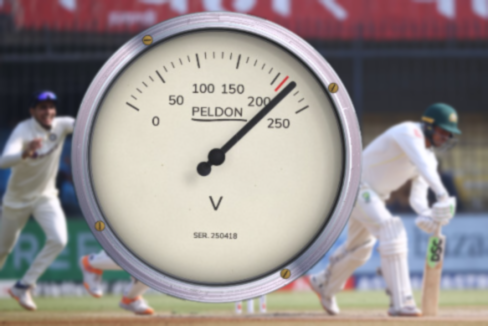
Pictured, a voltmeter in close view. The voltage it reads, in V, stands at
220 V
